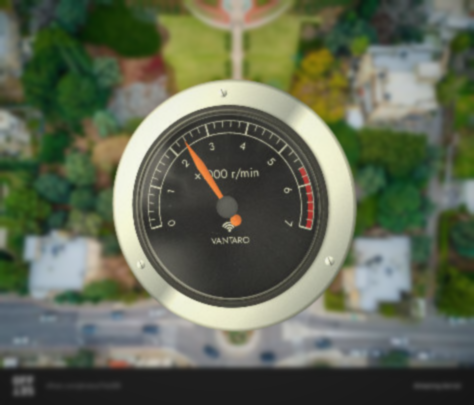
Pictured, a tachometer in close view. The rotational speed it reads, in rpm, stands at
2400 rpm
